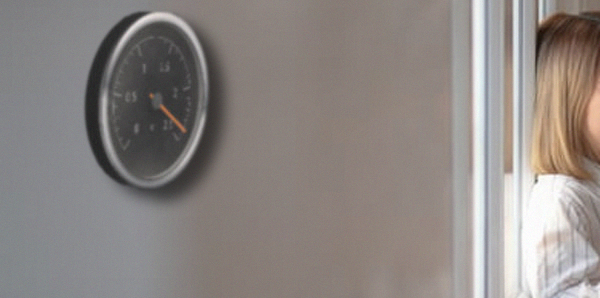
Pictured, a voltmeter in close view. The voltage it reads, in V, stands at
2.4 V
